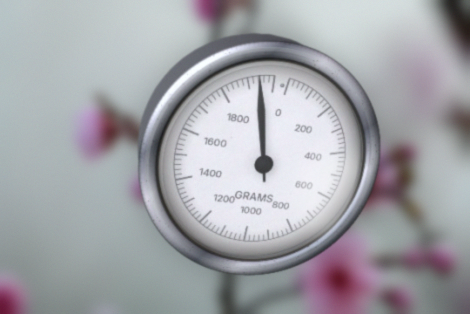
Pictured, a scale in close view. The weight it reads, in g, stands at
1940 g
